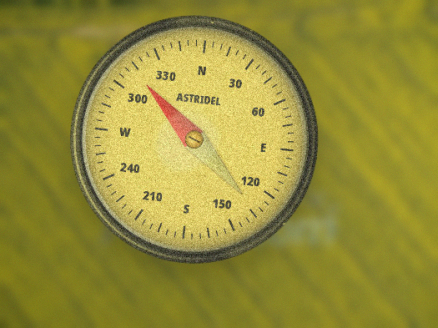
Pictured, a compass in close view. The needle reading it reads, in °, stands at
312.5 °
